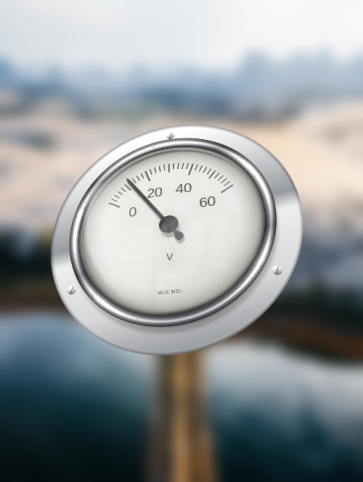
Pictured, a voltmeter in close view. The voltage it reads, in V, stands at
12 V
